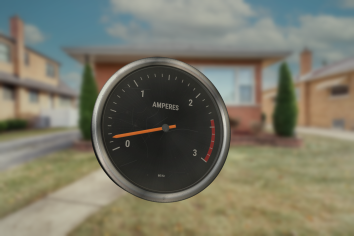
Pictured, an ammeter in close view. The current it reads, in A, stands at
0.15 A
